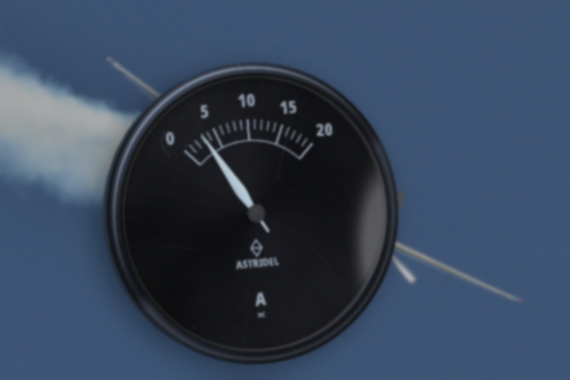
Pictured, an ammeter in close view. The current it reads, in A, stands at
3 A
